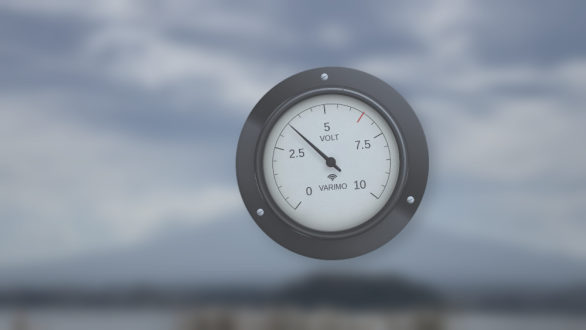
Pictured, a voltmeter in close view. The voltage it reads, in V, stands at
3.5 V
